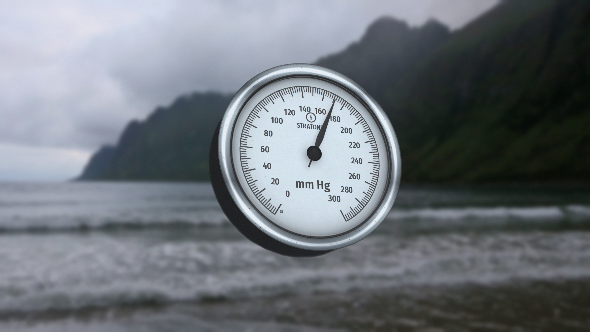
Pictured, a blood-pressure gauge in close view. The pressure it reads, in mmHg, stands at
170 mmHg
